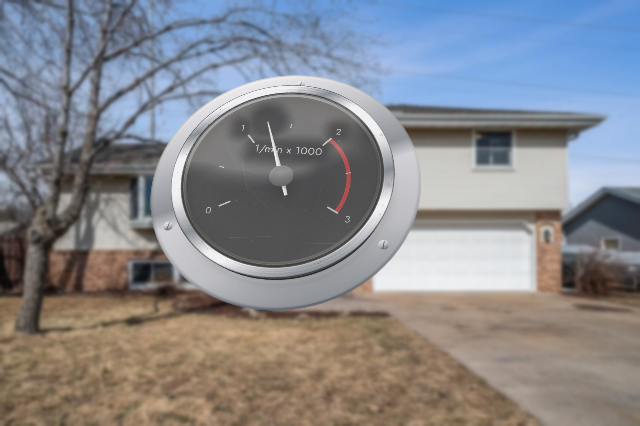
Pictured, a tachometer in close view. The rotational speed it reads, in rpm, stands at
1250 rpm
